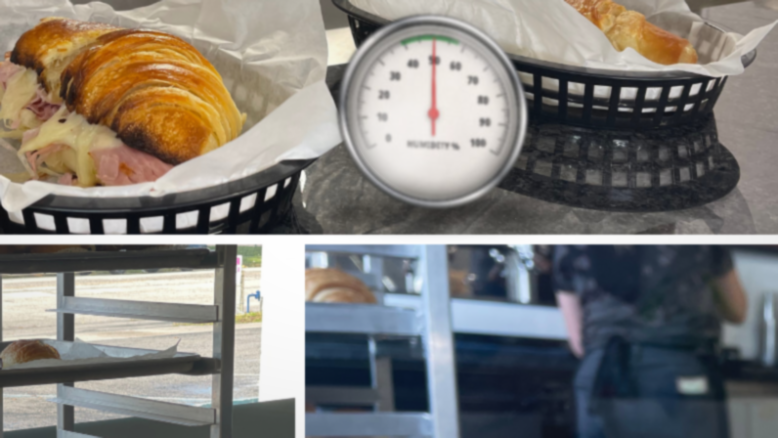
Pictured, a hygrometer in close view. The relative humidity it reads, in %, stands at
50 %
